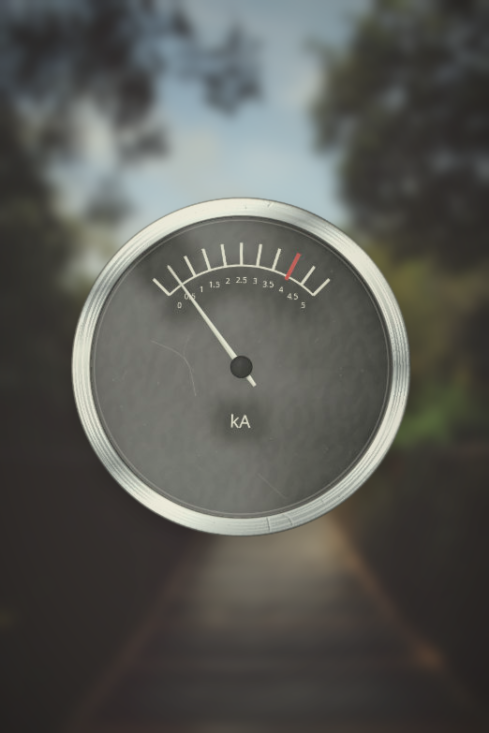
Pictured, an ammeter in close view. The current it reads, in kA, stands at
0.5 kA
